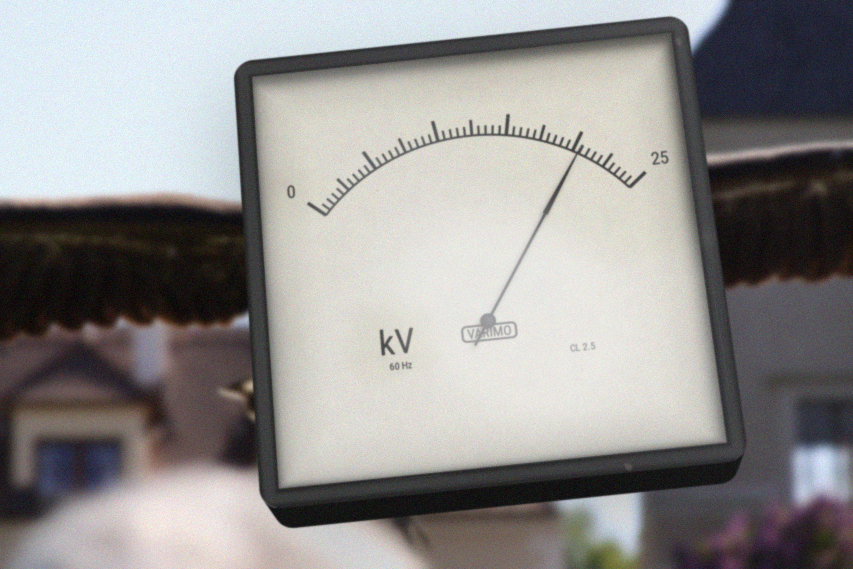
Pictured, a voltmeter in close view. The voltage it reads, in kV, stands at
20.5 kV
